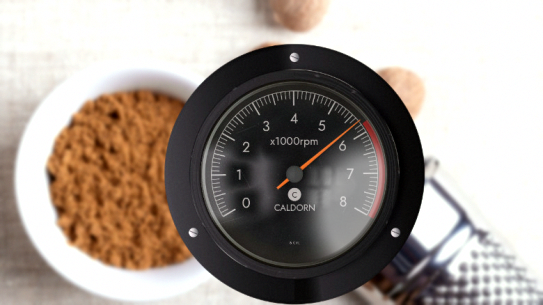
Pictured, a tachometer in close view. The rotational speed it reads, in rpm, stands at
5700 rpm
